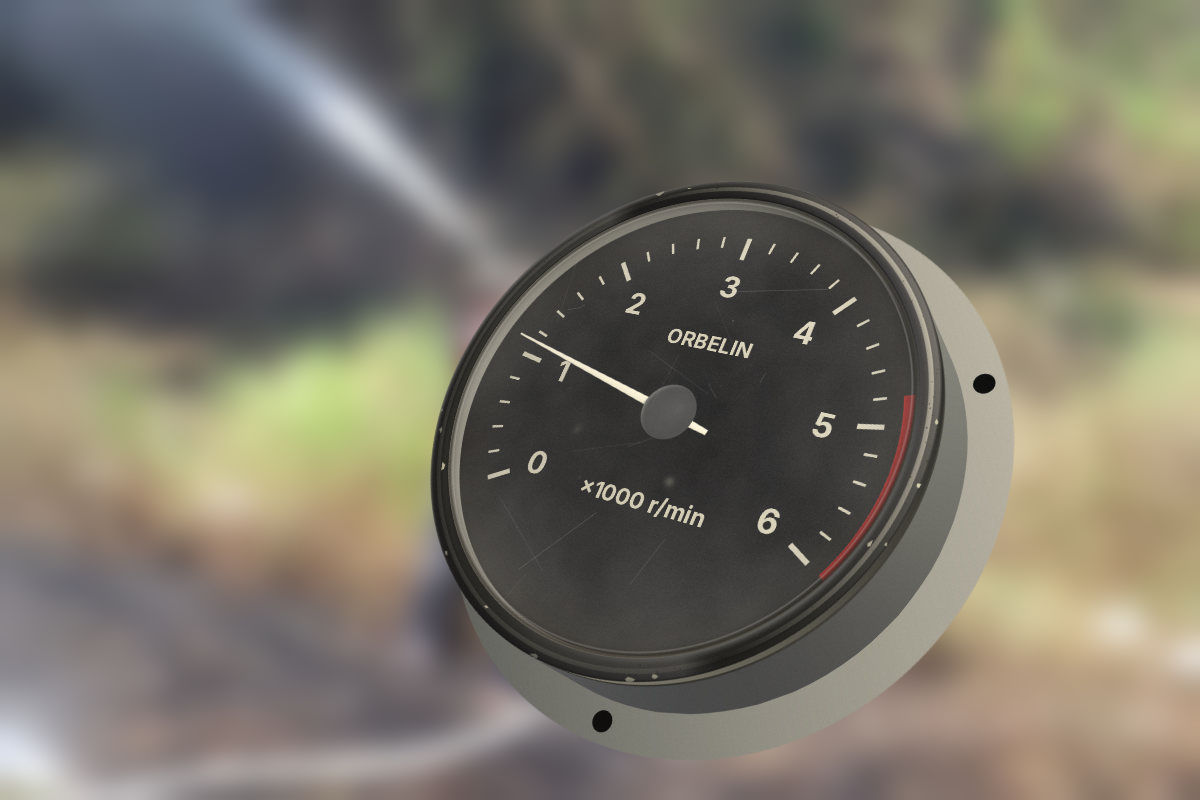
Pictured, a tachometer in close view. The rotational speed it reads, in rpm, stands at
1100 rpm
